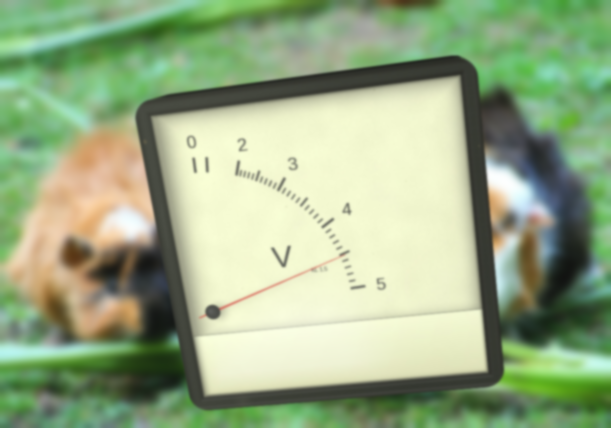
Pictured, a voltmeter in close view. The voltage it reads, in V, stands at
4.5 V
